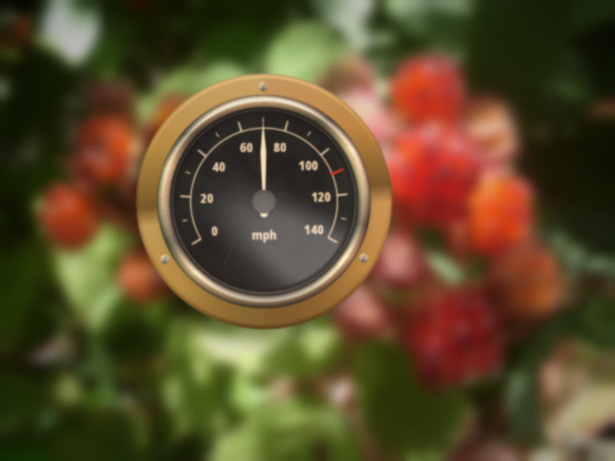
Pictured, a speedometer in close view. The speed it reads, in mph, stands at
70 mph
